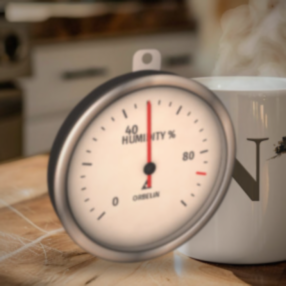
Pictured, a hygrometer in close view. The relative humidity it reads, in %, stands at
48 %
